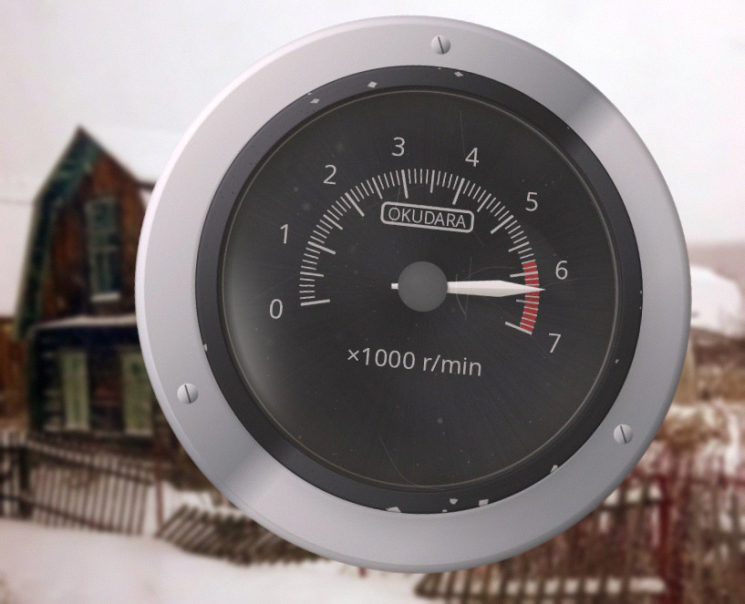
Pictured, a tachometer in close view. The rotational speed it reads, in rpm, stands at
6300 rpm
